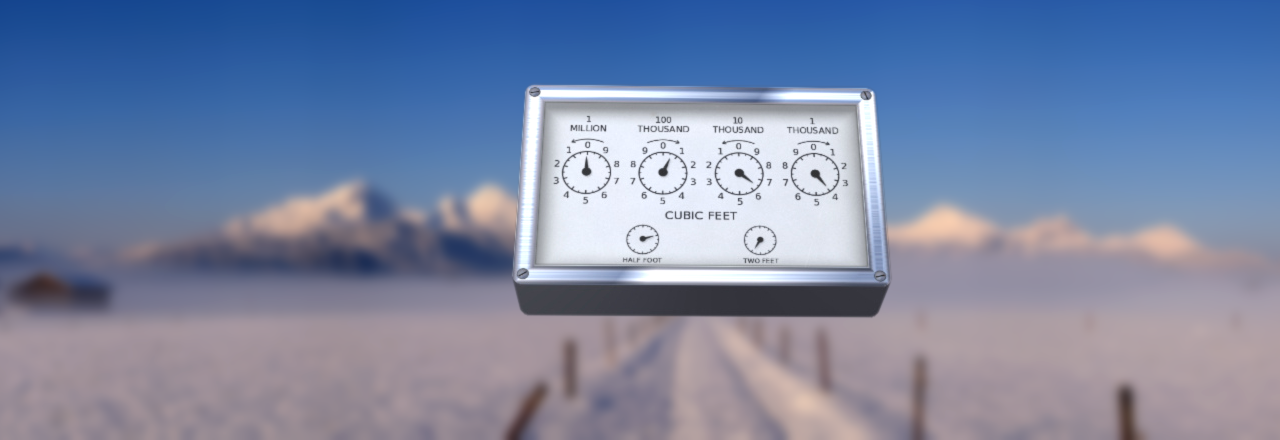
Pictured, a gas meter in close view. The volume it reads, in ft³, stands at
6400 ft³
